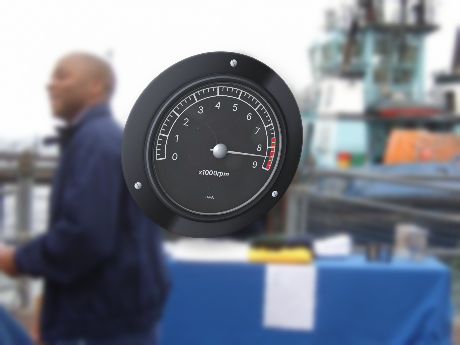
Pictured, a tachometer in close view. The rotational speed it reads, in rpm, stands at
8400 rpm
